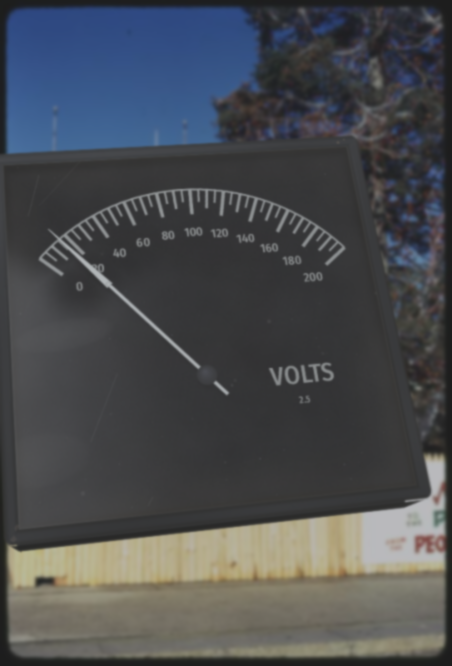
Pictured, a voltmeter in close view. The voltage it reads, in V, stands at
15 V
